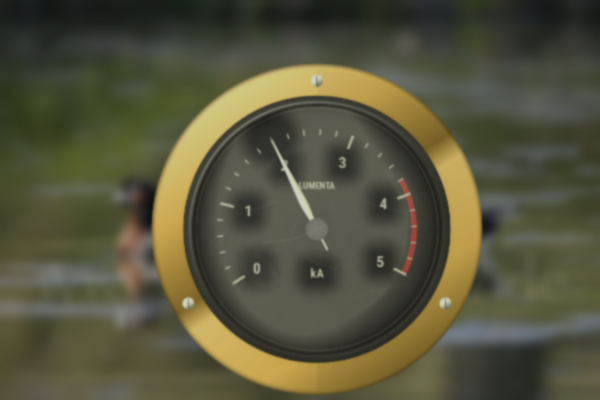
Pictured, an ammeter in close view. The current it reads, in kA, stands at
2 kA
